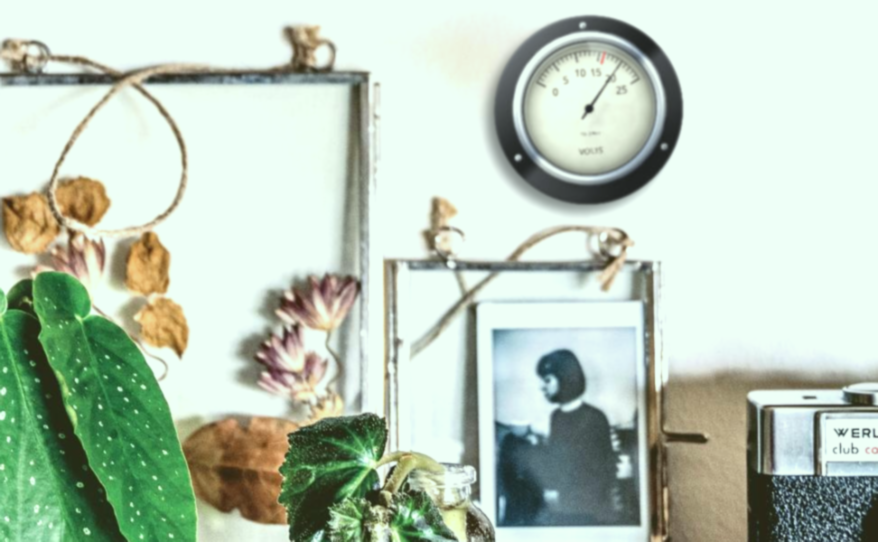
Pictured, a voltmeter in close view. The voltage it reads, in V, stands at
20 V
